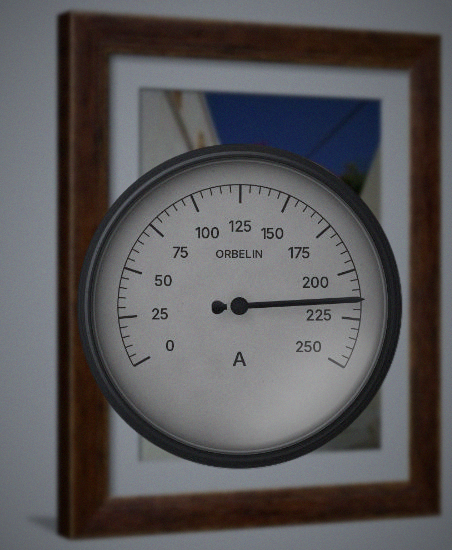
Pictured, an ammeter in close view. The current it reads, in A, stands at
215 A
